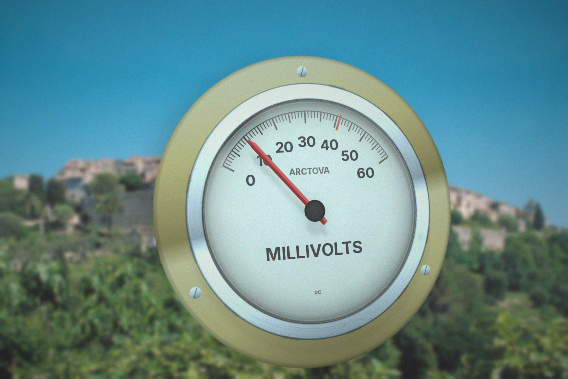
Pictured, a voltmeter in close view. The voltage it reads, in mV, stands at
10 mV
